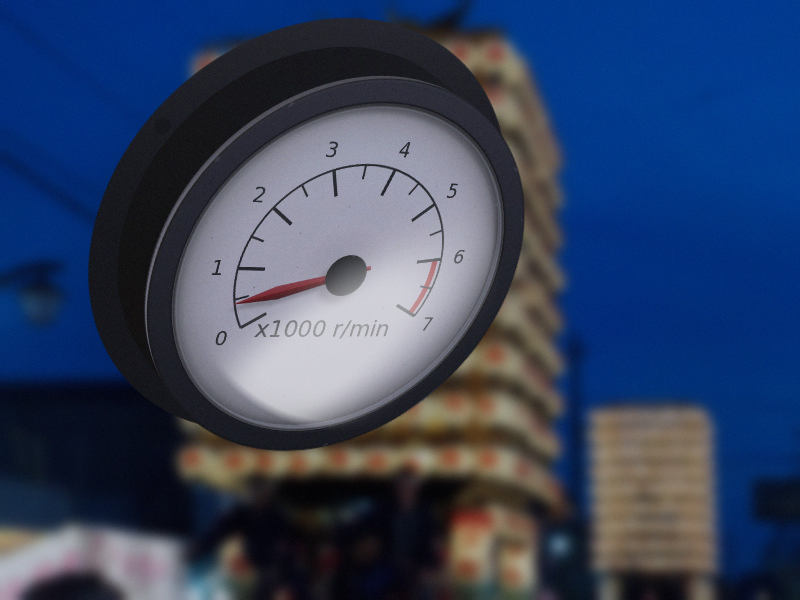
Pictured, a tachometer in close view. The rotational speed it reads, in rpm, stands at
500 rpm
